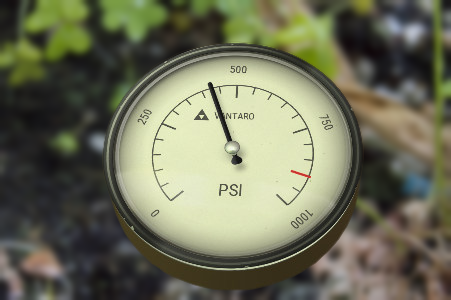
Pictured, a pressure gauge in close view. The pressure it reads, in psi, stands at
425 psi
